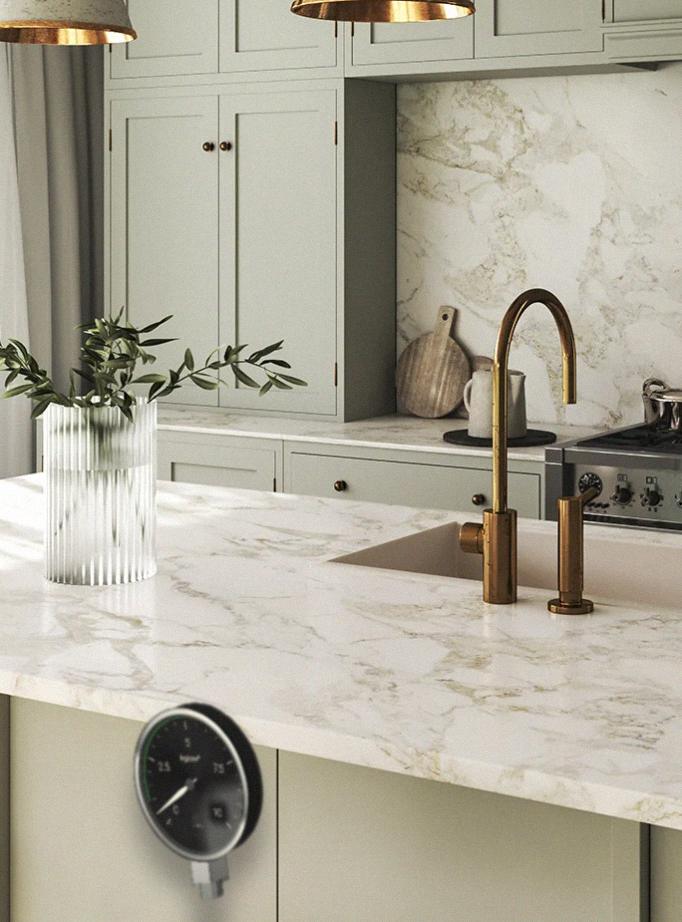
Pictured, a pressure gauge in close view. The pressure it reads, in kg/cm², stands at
0.5 kg/cm²
